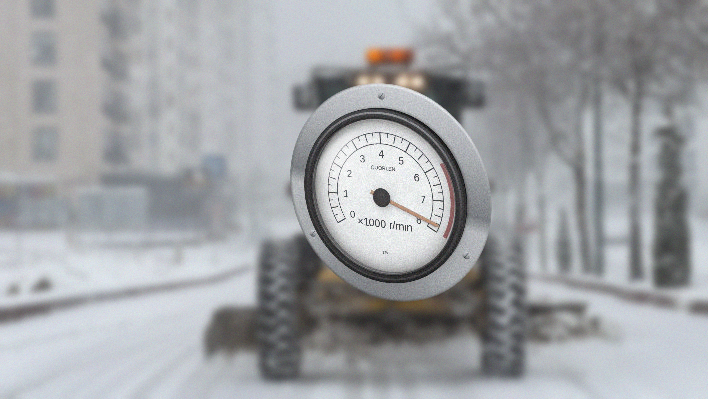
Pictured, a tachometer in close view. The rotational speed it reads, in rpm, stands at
7750 rpm
